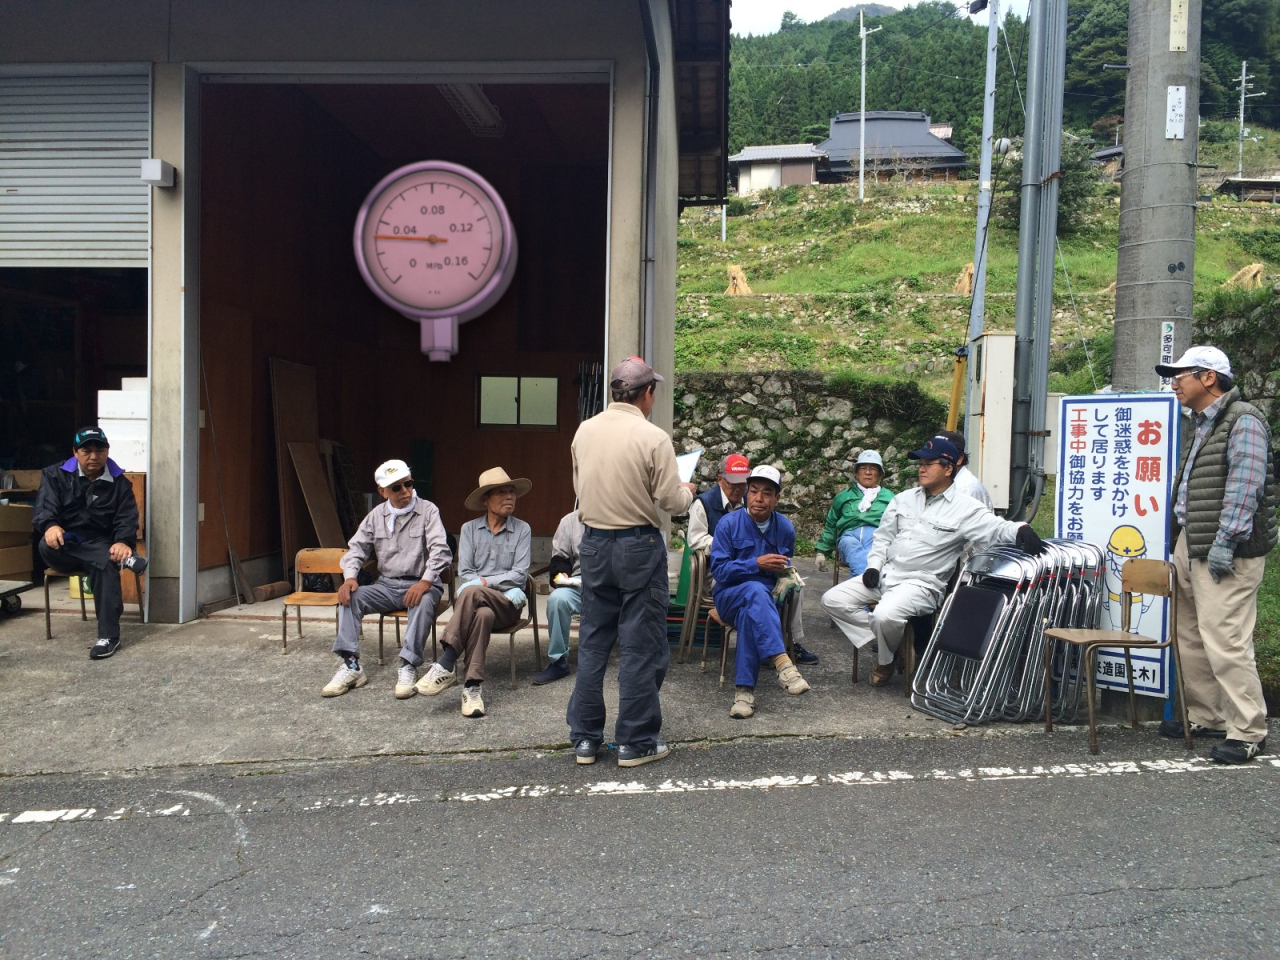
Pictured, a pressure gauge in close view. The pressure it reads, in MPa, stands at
0.03 MPa
